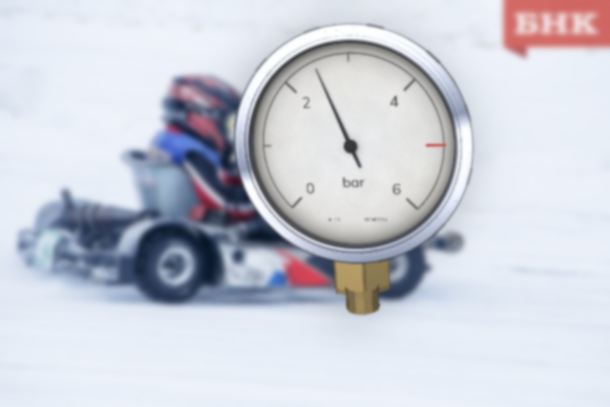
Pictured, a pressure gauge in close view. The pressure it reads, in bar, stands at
2.5 bar
